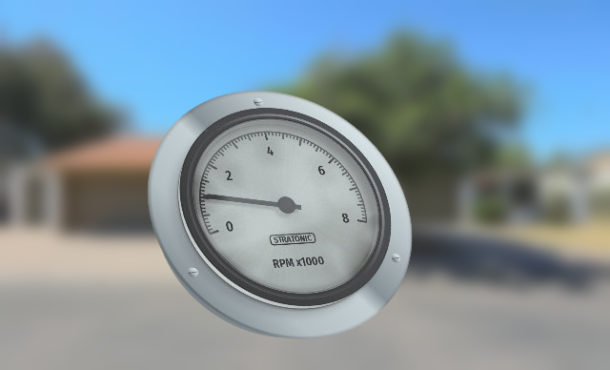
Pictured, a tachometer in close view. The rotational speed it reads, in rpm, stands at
1000 rpm
